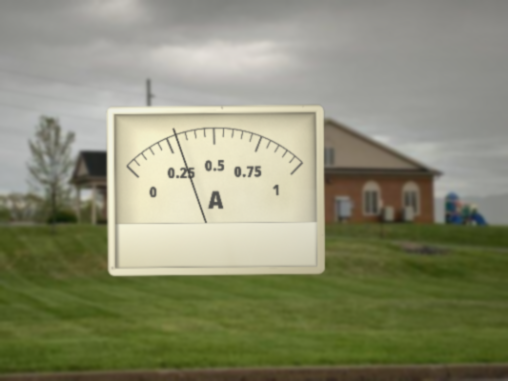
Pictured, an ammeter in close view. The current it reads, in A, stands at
0.3 A
